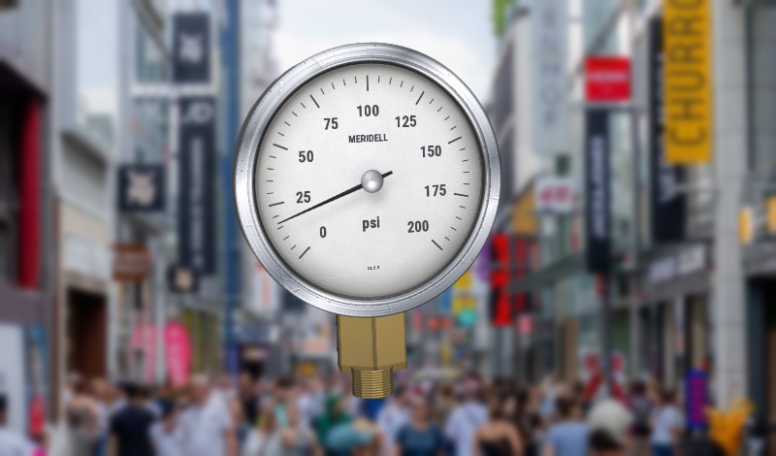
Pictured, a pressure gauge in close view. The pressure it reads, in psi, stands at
17.5 psi
